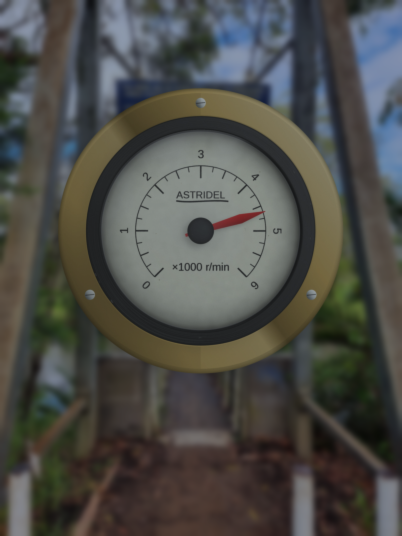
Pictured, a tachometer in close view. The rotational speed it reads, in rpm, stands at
4625 rpm
